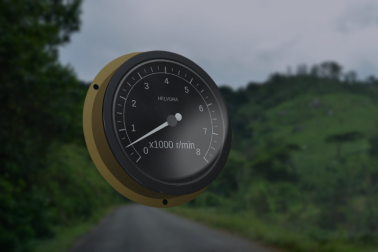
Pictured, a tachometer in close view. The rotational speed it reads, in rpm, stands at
500 rpm
